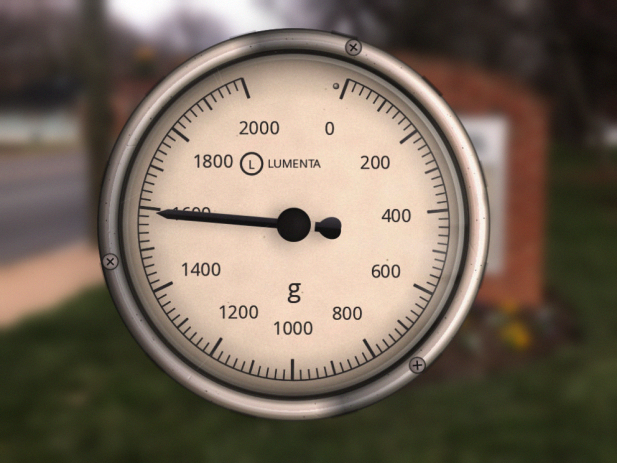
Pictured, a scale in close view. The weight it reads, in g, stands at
1590 g
